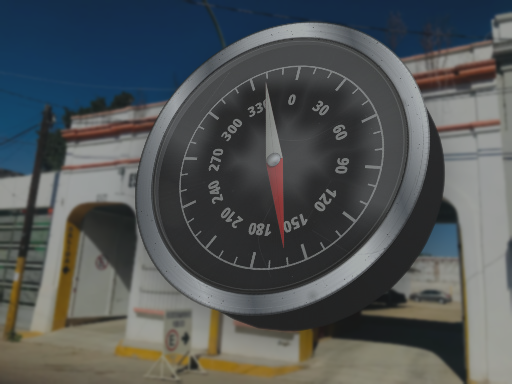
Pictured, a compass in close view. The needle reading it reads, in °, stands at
160 °
